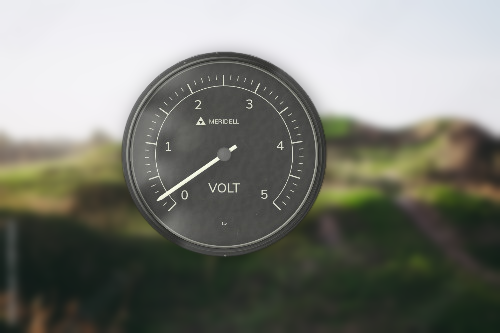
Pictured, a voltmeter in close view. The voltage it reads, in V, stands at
0.2 V
